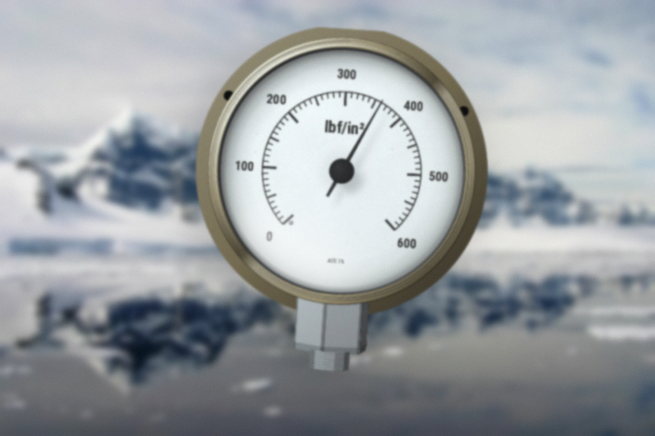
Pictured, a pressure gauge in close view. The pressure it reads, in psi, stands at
360 psi
